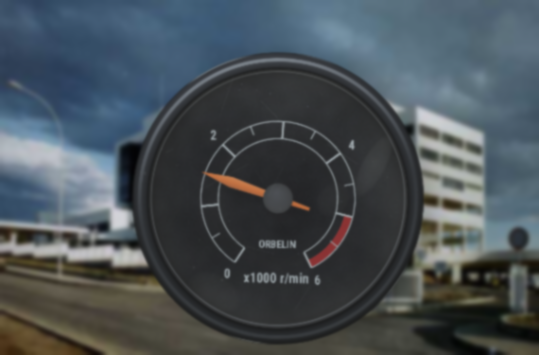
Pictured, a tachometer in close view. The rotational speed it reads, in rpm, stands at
1500 rpm
